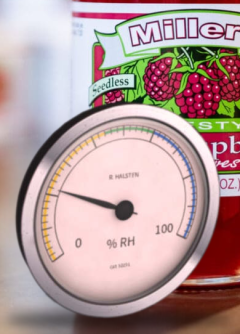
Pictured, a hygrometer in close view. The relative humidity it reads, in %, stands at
22 %
